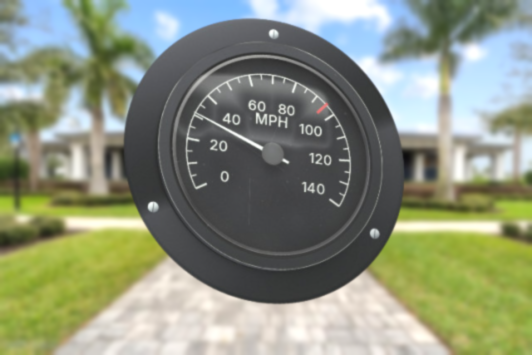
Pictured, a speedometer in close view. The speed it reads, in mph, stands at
30 mph
